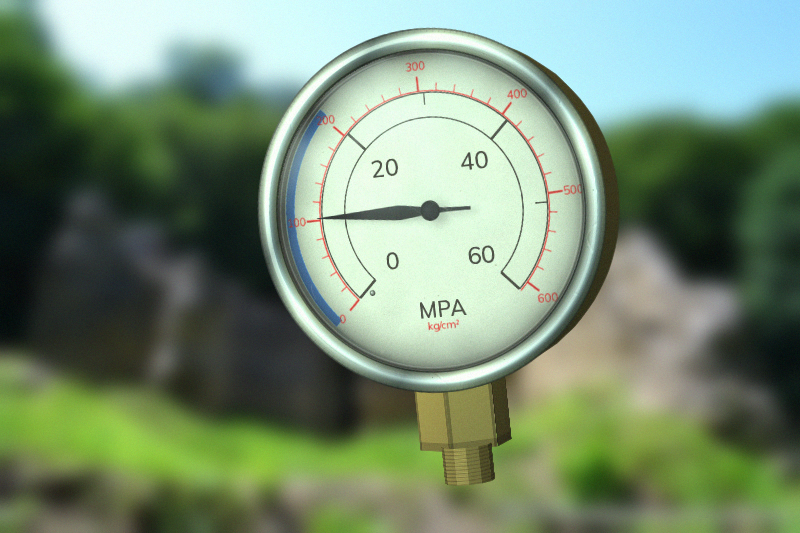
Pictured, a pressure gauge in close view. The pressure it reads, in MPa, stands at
10 MPa
